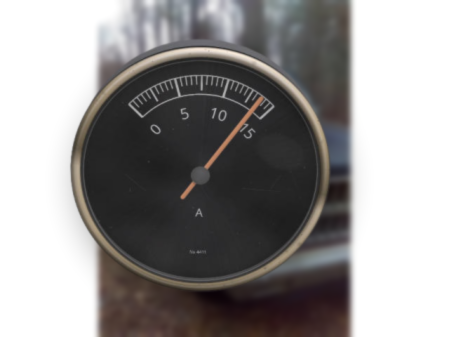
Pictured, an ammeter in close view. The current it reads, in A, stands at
13.5 A
